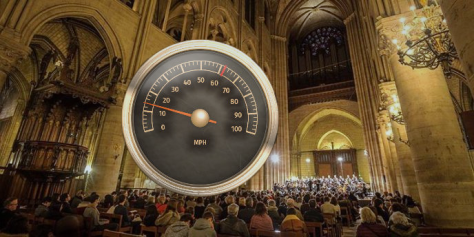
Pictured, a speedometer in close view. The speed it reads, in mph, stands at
14 mph
